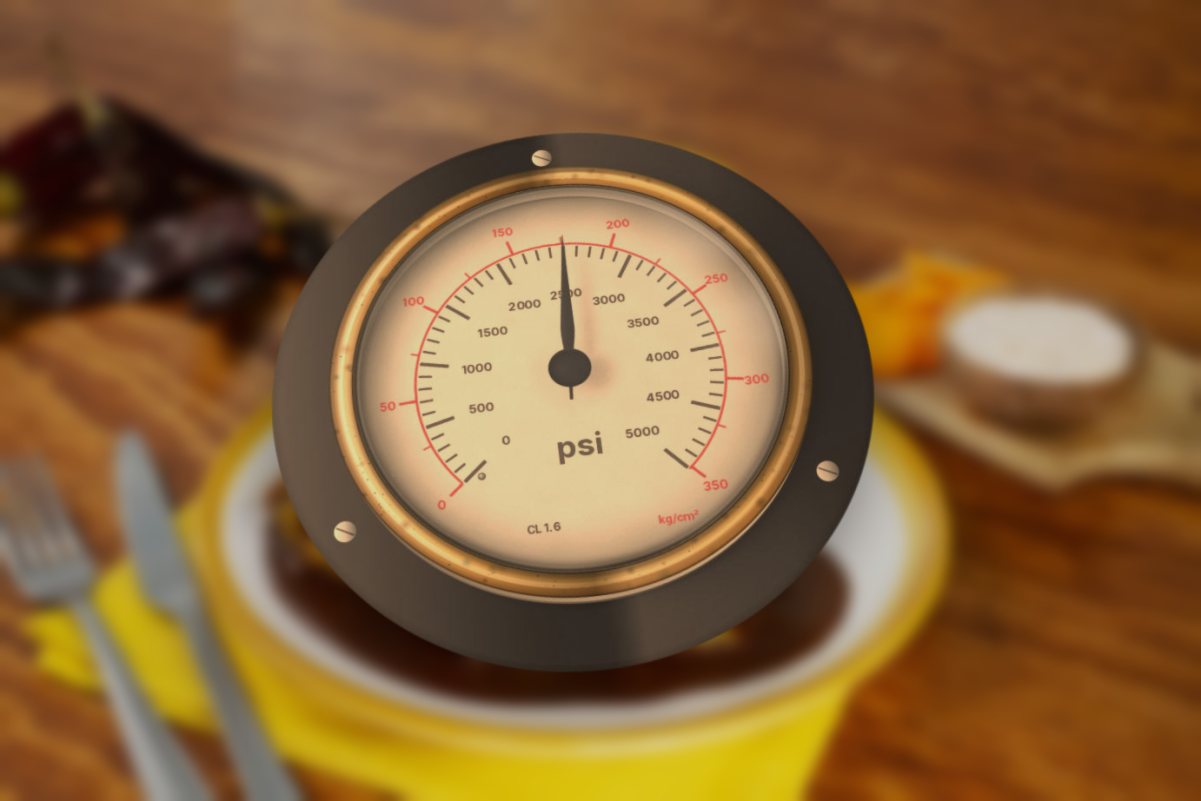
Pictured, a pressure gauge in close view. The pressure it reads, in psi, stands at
2500 psi
